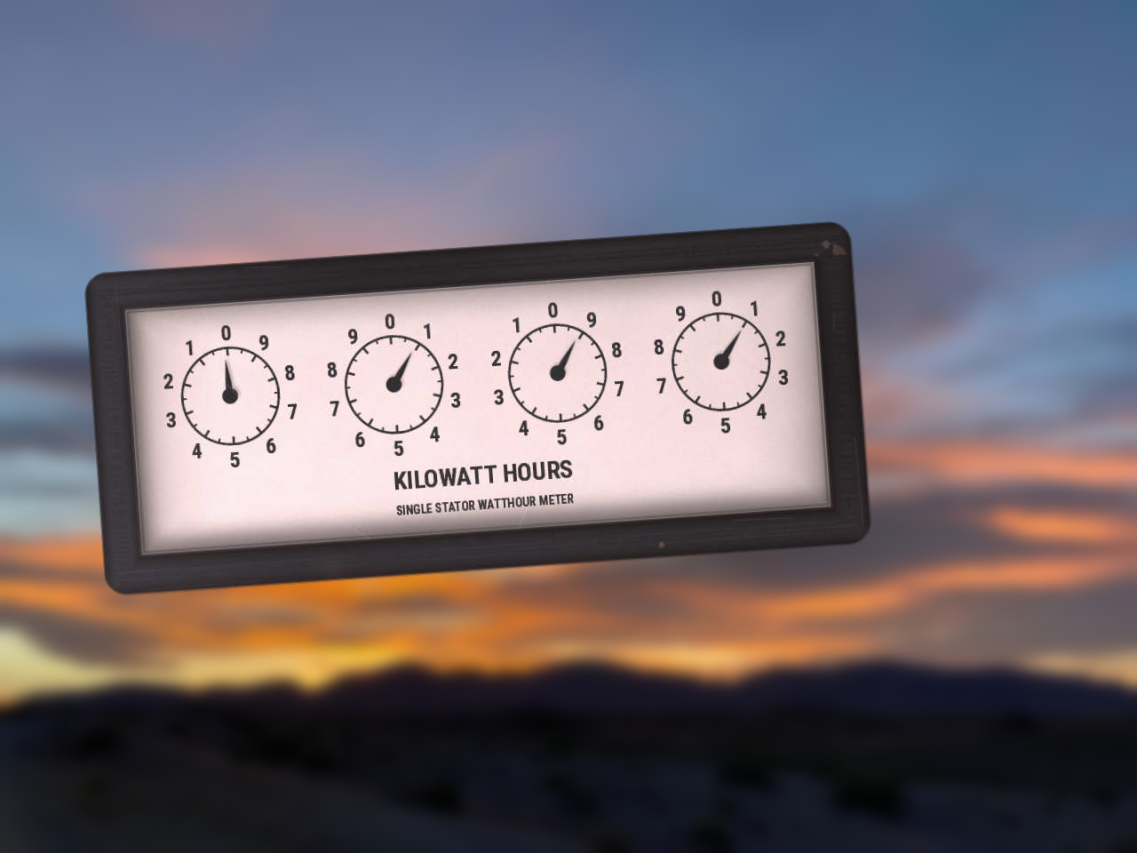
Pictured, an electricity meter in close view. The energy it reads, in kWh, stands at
91 kWh
